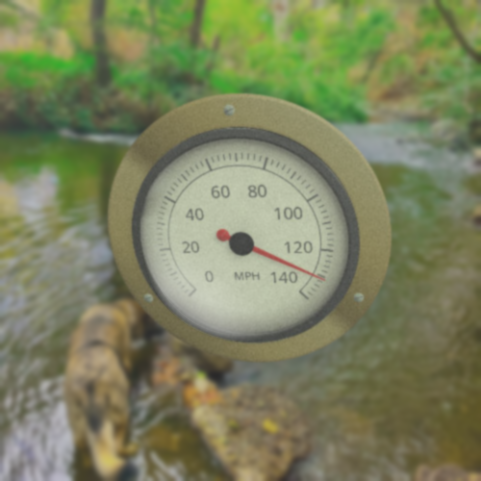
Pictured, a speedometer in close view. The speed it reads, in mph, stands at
130 mph
